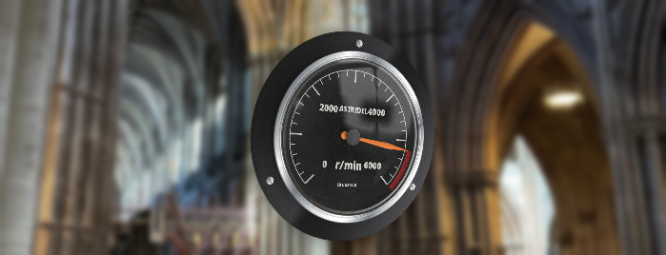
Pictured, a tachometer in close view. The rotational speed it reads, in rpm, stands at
5200 rpm
